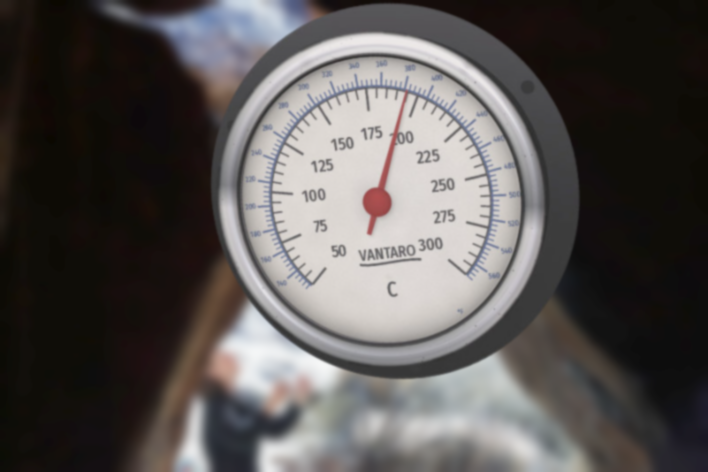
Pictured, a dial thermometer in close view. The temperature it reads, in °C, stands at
195 °C
